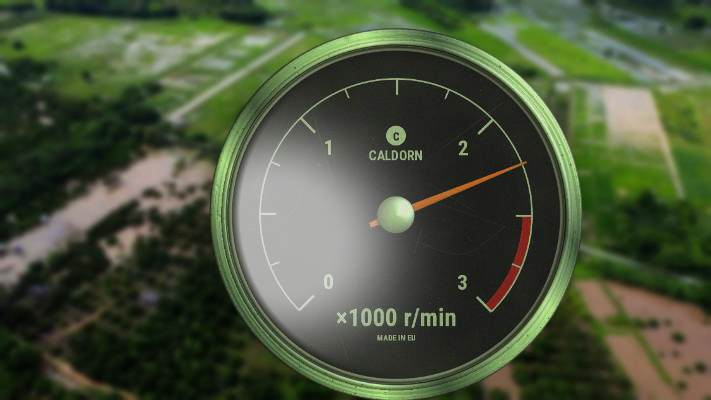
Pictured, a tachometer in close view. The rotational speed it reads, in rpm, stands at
2250 rpm
